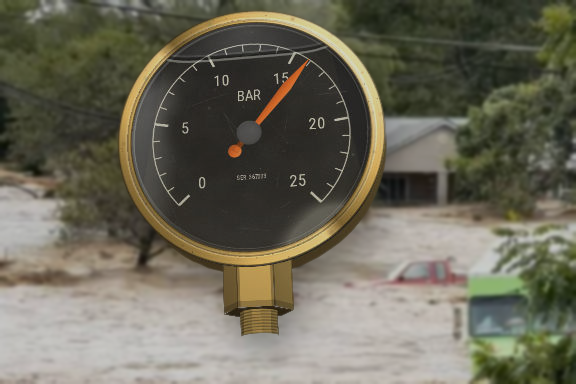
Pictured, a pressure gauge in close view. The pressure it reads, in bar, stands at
16 bar
